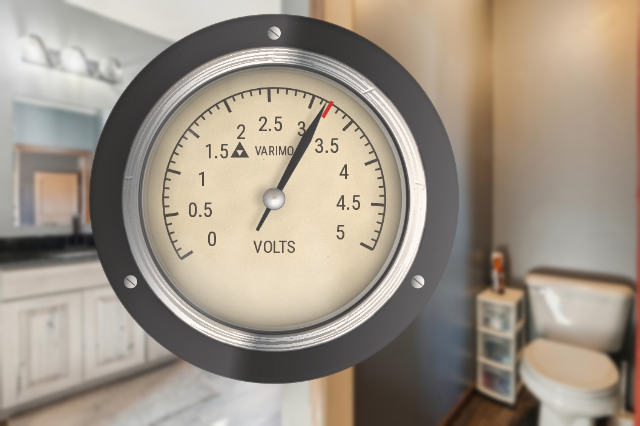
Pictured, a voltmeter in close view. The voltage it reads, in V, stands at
3.15 V
